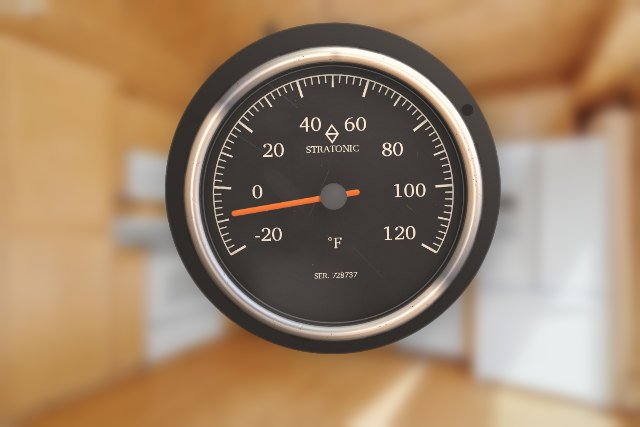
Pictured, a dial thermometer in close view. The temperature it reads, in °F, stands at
-8 °F
